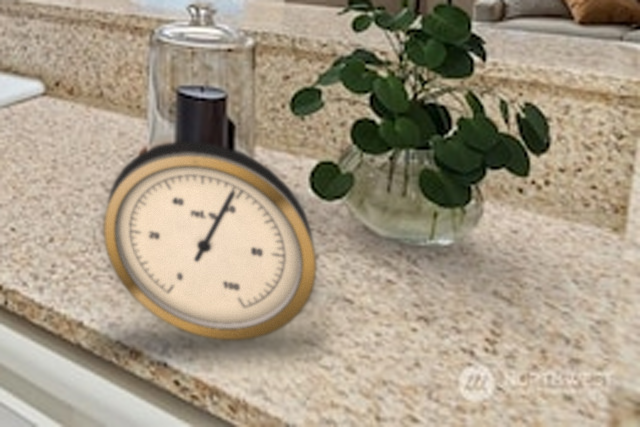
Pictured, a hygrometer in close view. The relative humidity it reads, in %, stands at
58 %
